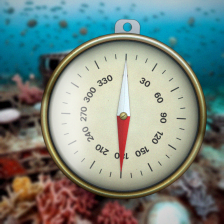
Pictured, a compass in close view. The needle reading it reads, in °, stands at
180 °
